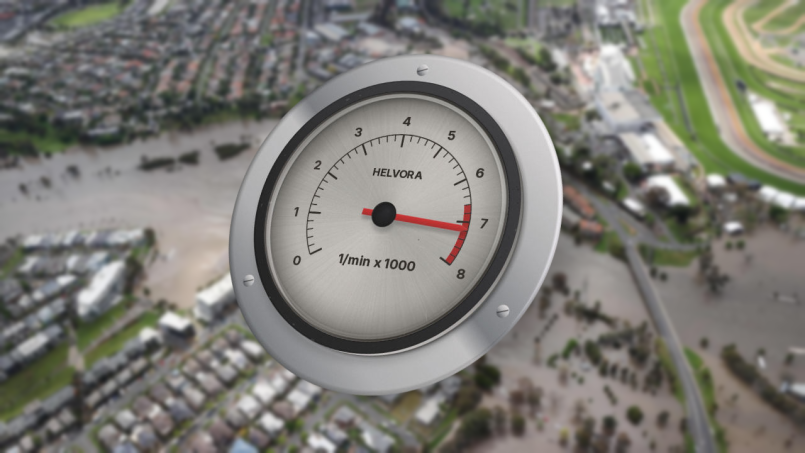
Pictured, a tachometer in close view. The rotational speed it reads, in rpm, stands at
7200 rpm
